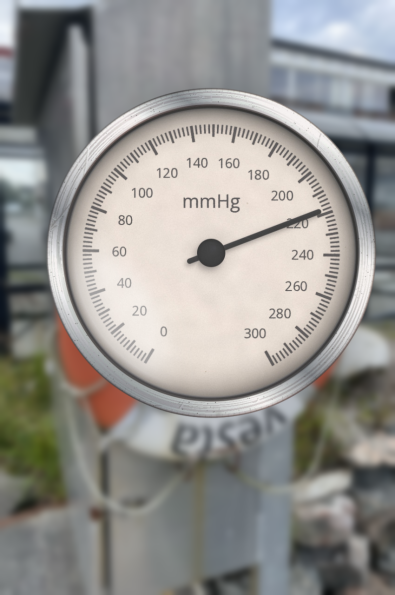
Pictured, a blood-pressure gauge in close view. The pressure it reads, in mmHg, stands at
218 mmHg
